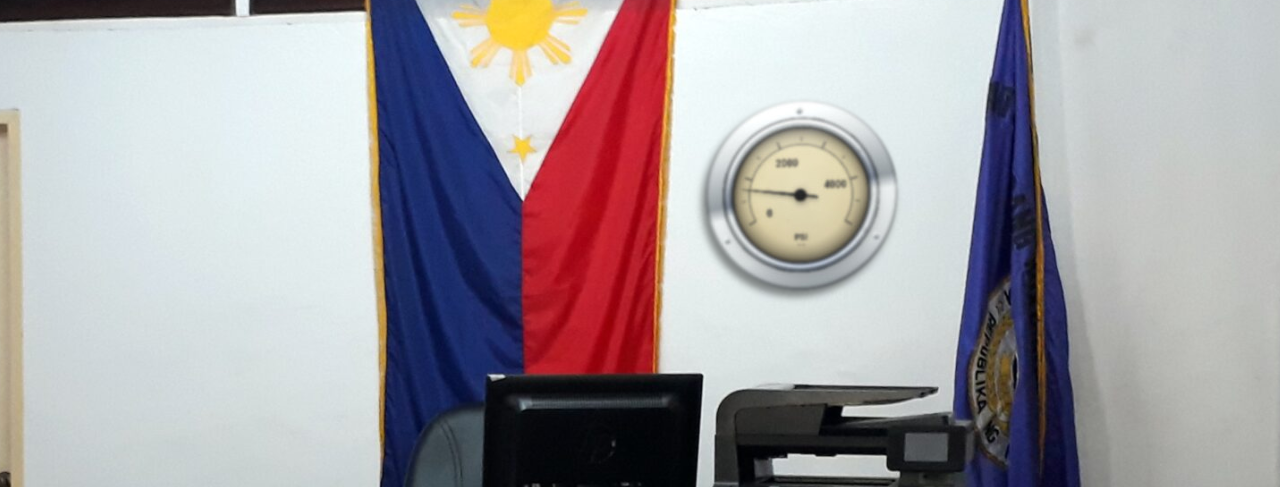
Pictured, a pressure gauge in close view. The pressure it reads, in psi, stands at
750 psi
